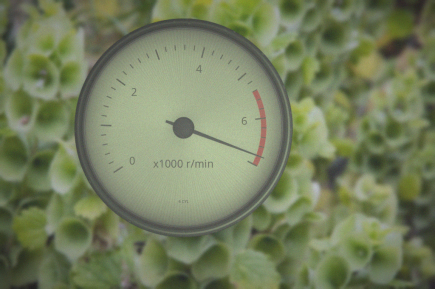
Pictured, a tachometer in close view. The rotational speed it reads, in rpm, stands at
6800 rpm
